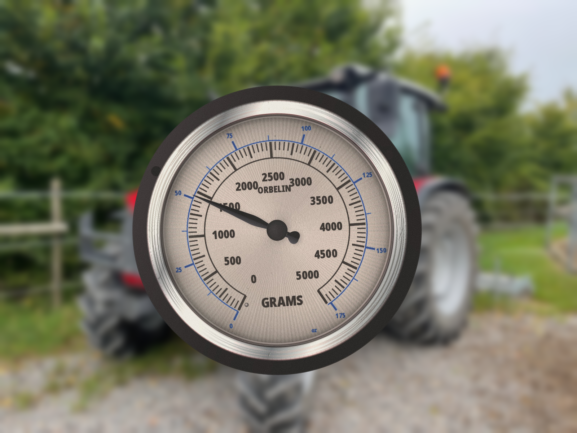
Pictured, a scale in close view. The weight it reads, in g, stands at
1450 g
